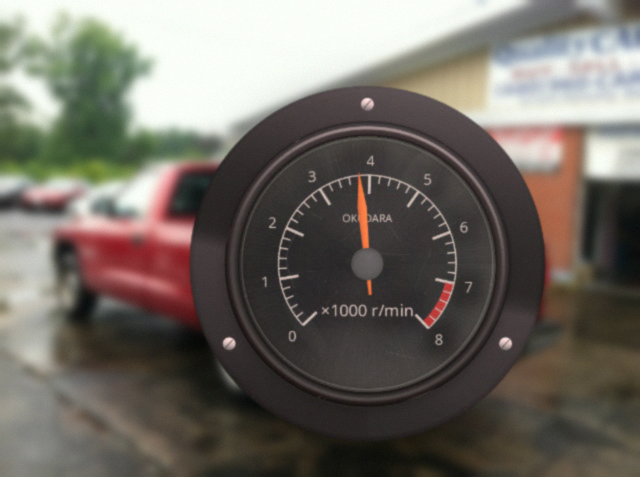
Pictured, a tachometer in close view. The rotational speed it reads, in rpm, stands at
3800 rpm
